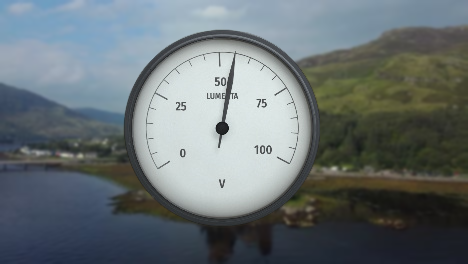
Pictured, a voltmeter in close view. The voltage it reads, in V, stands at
55 V
